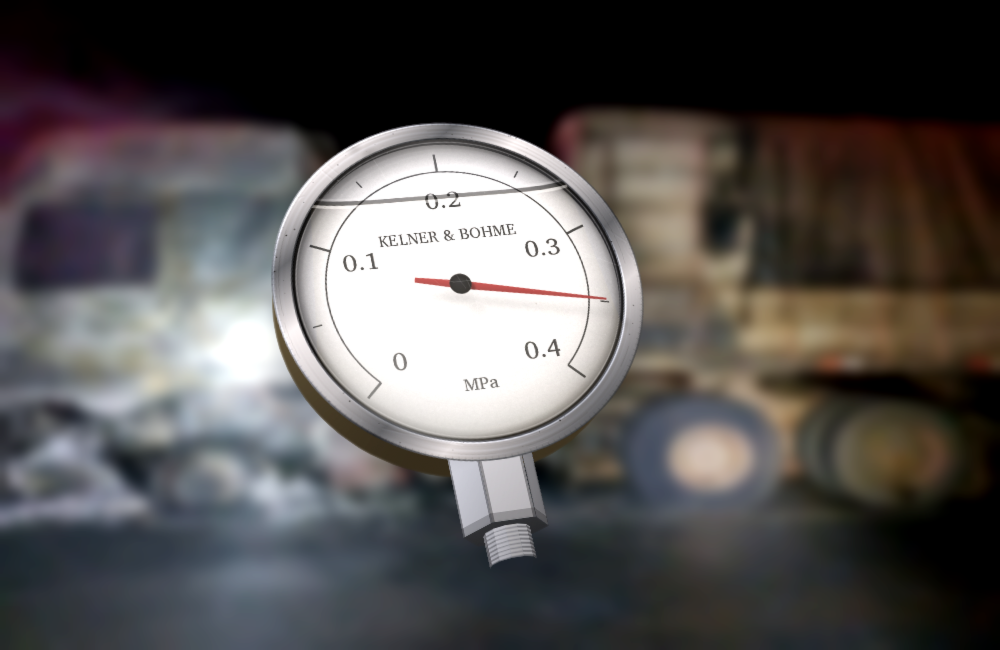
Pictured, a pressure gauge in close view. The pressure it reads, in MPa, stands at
0.35 MPa
